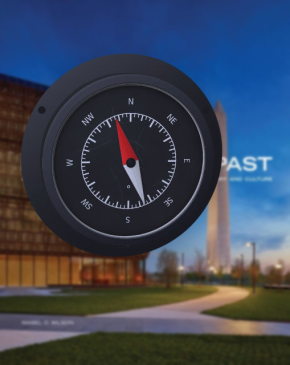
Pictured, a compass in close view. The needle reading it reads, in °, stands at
340 °
